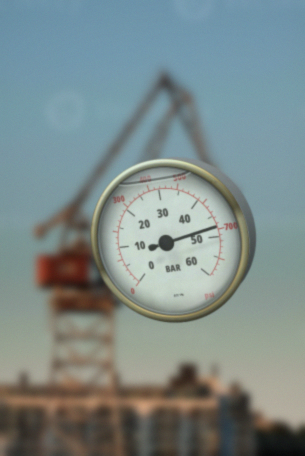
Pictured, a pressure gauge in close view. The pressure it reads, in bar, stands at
47.5 bar
